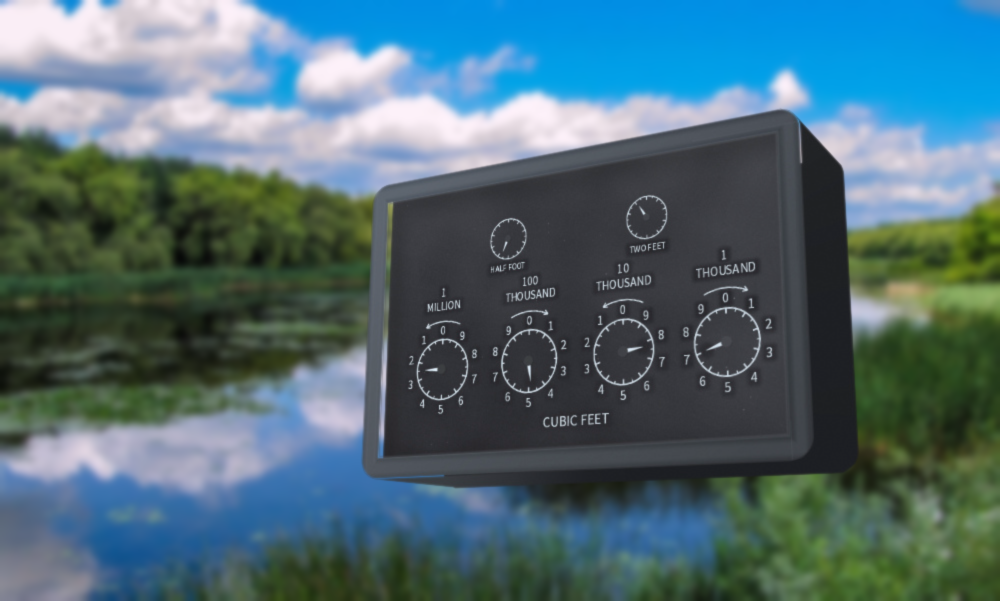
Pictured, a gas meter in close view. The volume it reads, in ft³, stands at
247700 ft³
